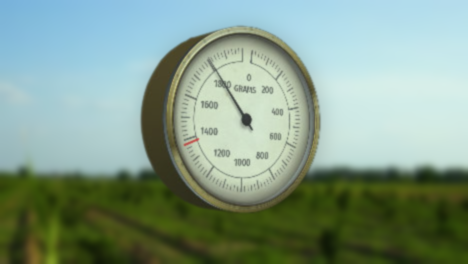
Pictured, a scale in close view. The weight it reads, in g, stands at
1800 g
